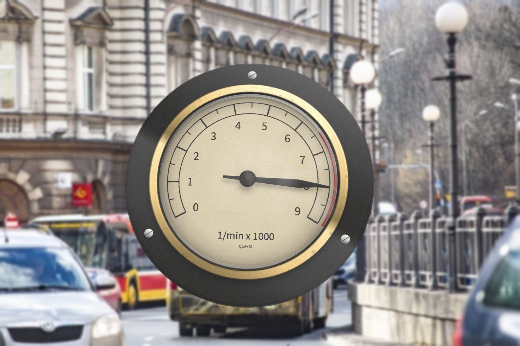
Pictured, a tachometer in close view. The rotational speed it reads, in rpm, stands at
8000 rpm
